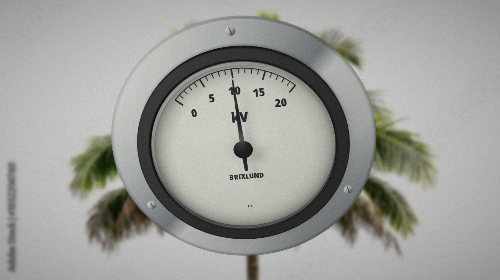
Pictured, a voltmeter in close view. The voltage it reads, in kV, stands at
10 kV
